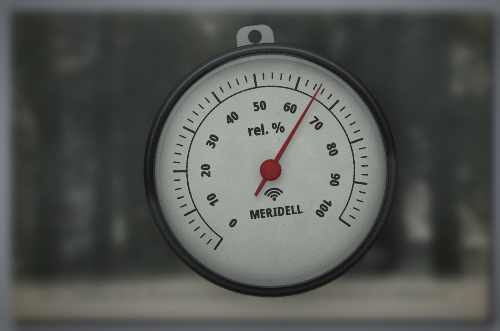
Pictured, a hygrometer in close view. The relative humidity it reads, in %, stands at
65 %
